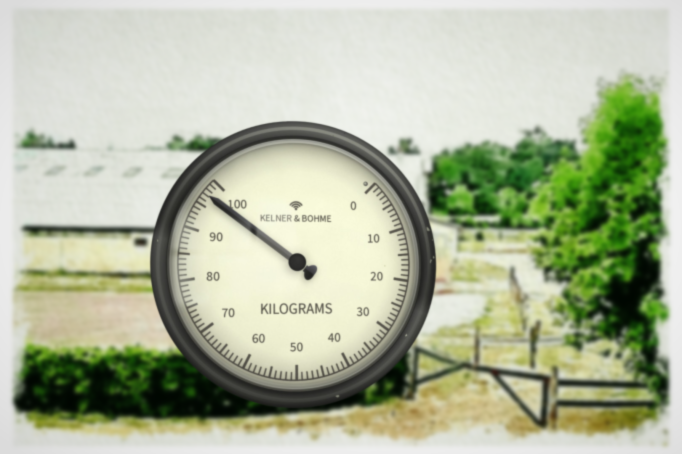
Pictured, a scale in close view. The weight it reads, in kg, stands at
97 kg
